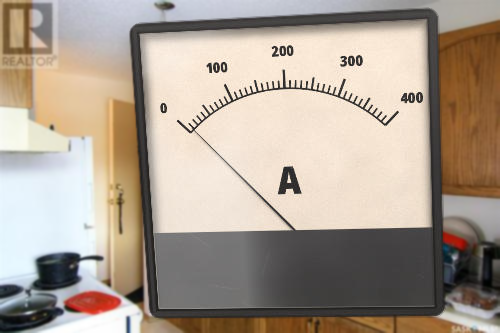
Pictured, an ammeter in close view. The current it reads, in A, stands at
10 A
